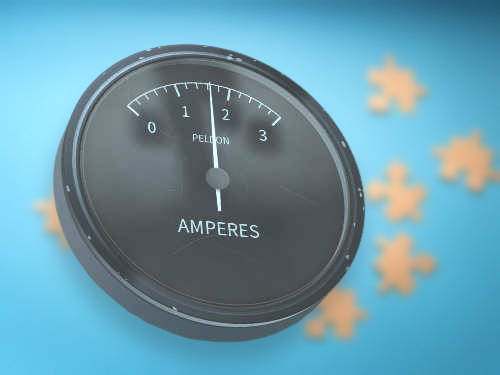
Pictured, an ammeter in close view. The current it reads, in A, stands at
1.6 A
